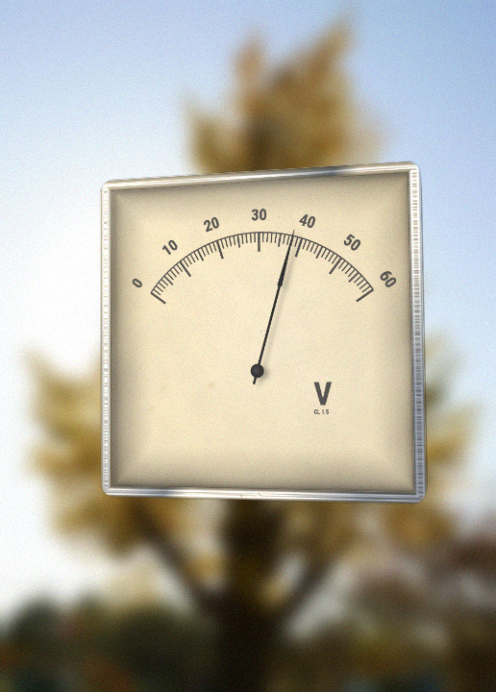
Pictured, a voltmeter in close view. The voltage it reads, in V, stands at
38 V
